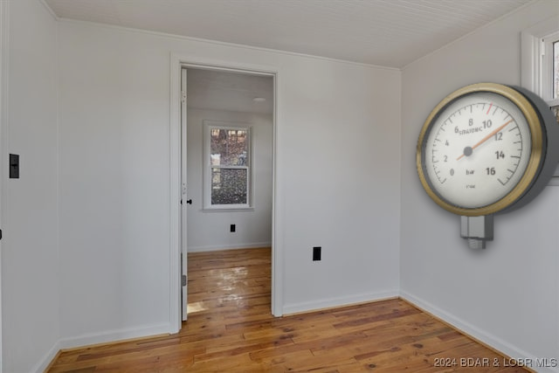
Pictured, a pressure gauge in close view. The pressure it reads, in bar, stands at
11.5 bar
